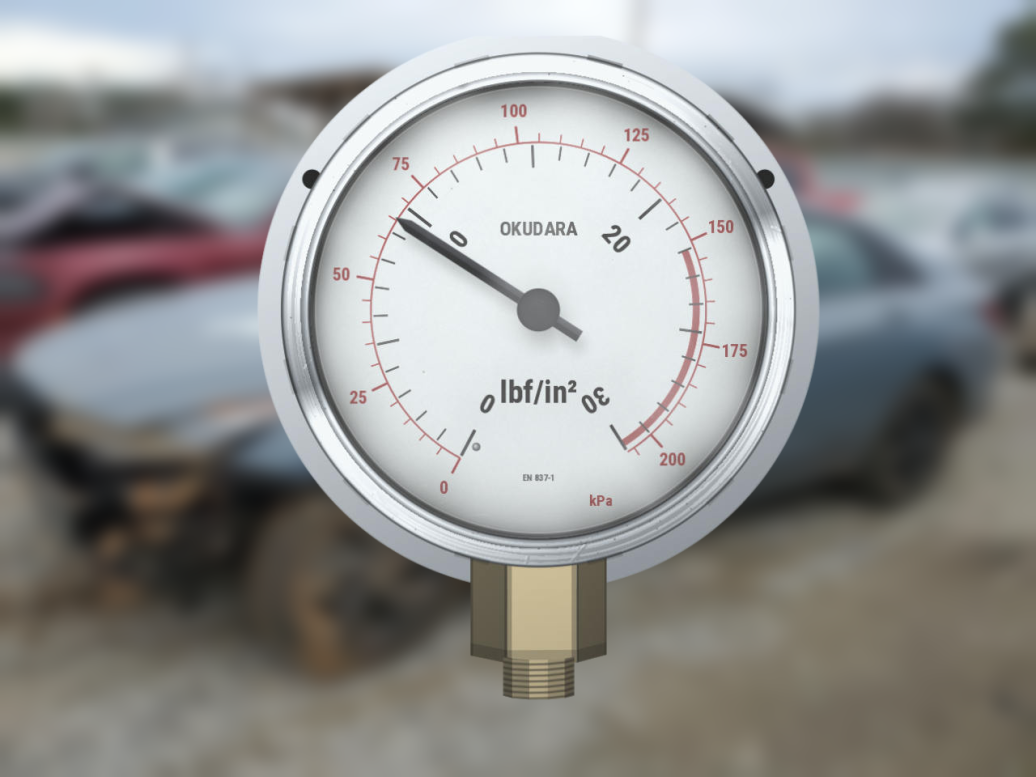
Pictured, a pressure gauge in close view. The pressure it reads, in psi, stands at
9.5 psi
